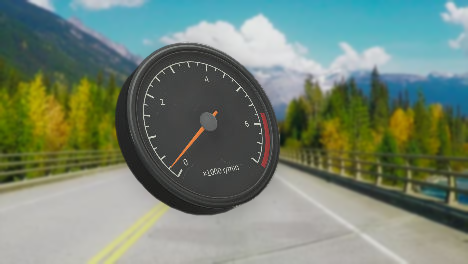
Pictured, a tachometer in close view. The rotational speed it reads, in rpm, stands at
250 rpm
